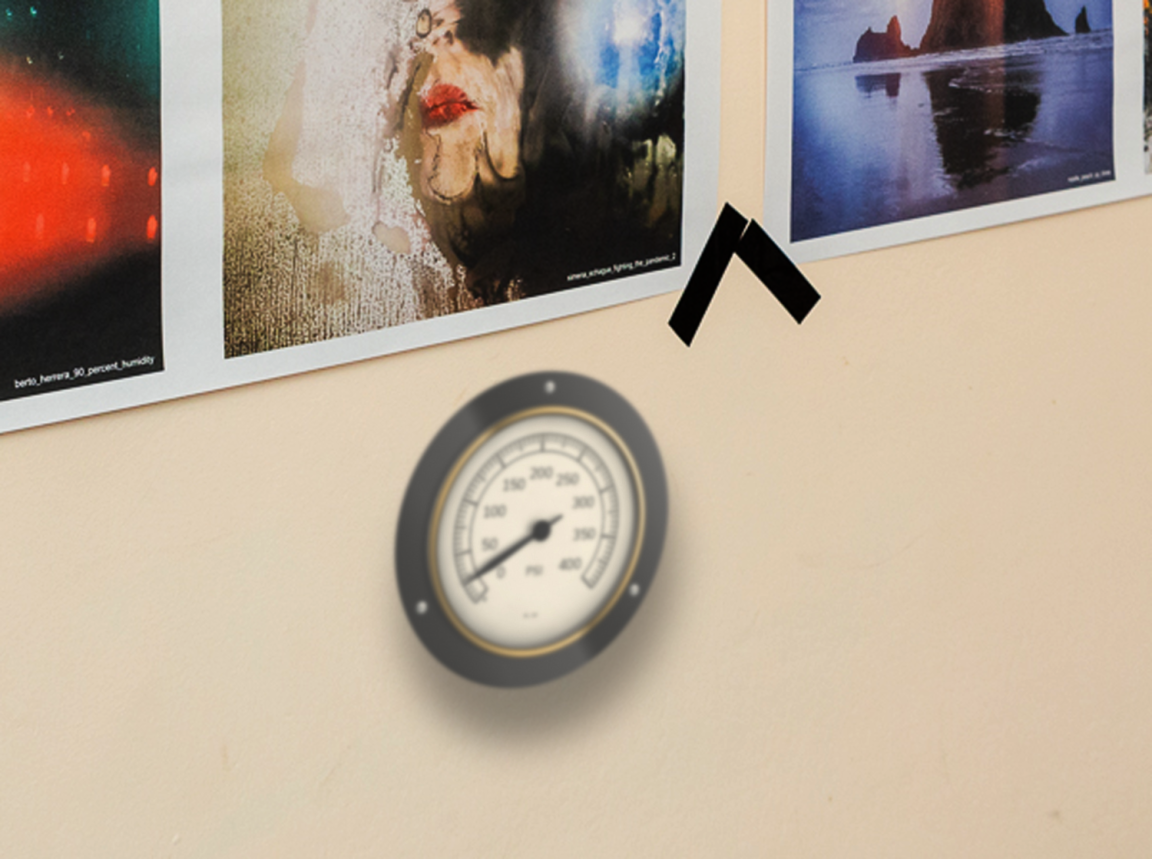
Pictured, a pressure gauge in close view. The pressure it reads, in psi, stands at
25 psi
